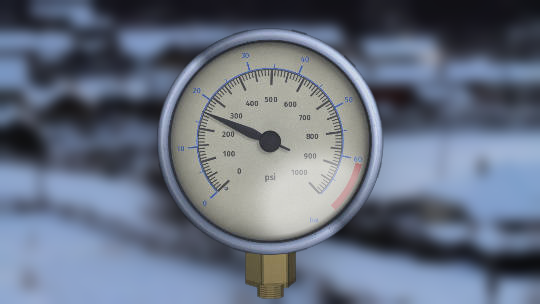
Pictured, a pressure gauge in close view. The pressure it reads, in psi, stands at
250 psi
